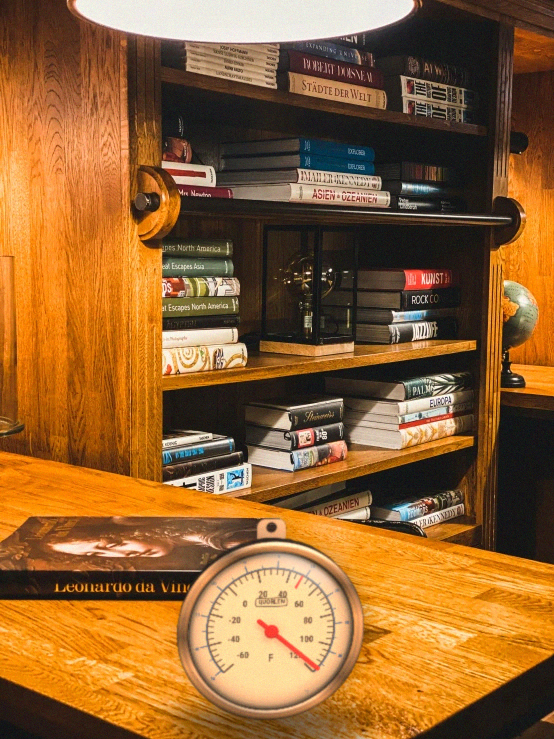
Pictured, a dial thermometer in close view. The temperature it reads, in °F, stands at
116 °F
